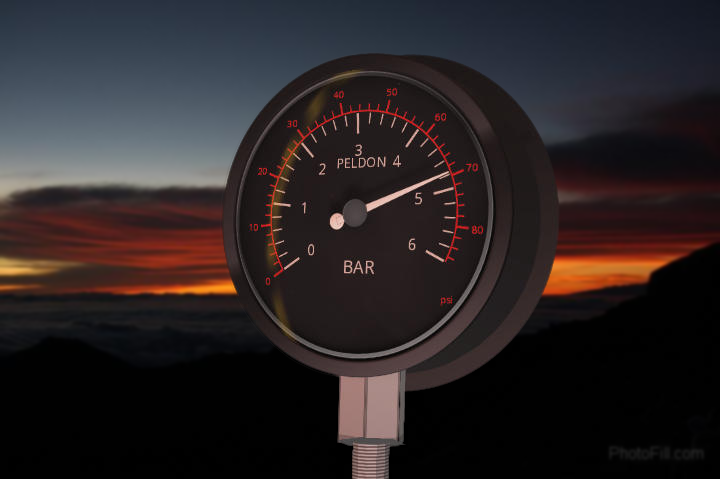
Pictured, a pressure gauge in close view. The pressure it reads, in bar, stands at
4.8 bar
